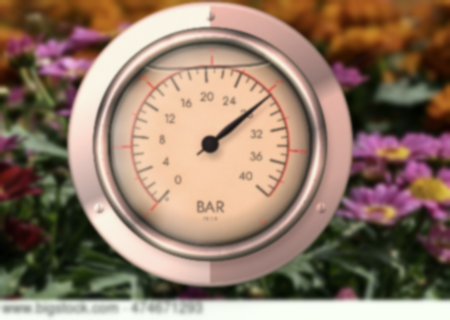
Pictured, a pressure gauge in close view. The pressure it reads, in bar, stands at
28 bar
